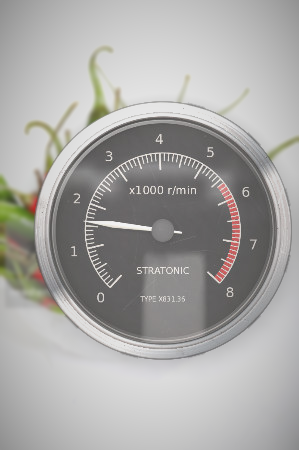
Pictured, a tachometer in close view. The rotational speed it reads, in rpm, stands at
1600 rpm
